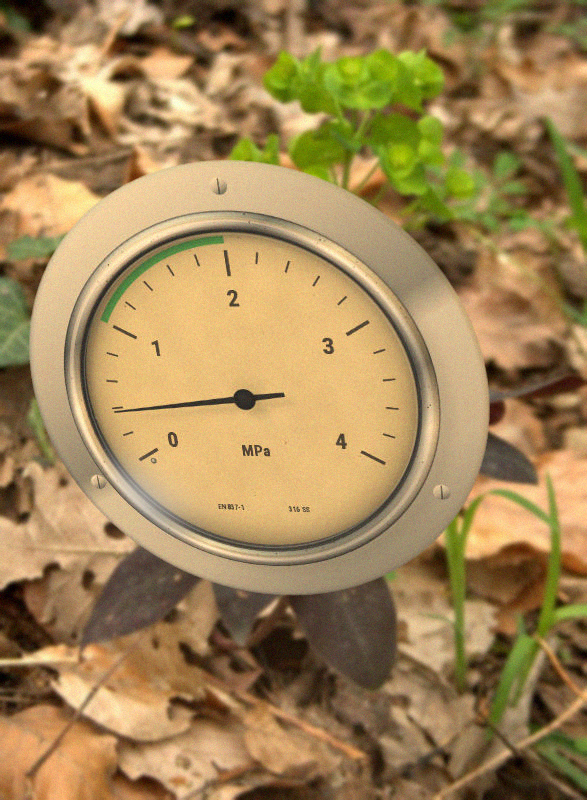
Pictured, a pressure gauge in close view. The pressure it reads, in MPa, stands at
0.4 MPa
